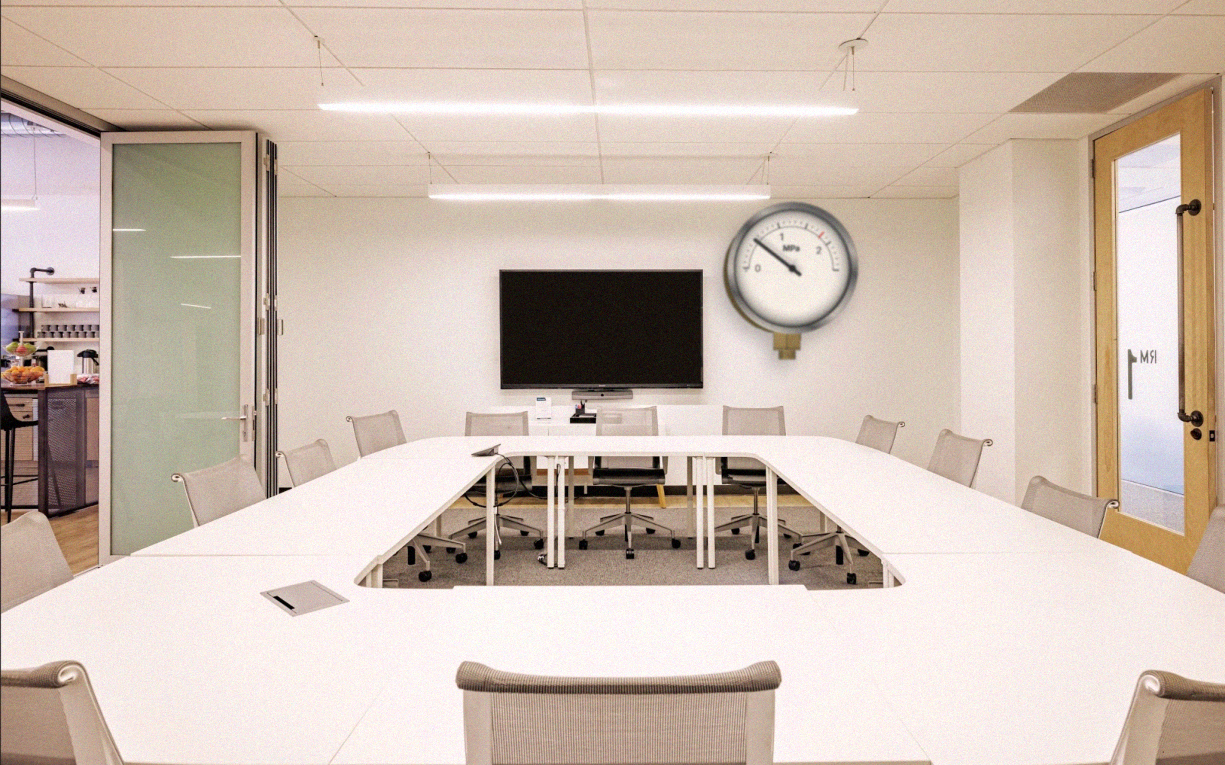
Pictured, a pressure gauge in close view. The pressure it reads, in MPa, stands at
0.5 MPa
